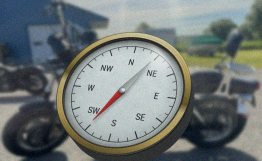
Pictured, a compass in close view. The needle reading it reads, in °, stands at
210 °
